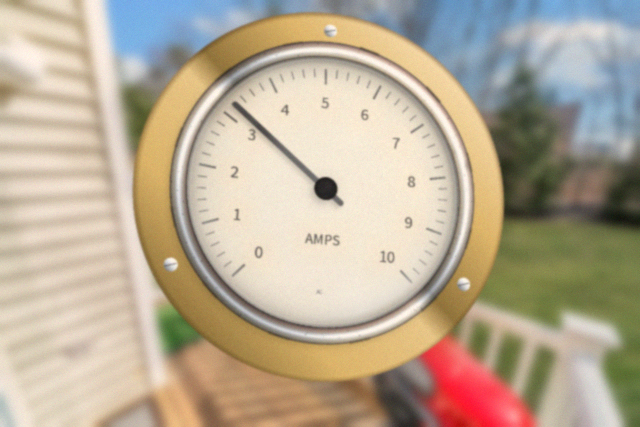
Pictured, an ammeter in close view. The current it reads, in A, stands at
3.2 A
